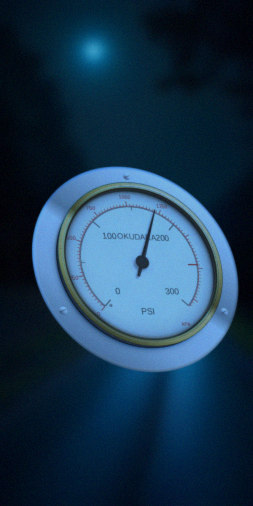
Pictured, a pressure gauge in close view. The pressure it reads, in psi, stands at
175 psi
